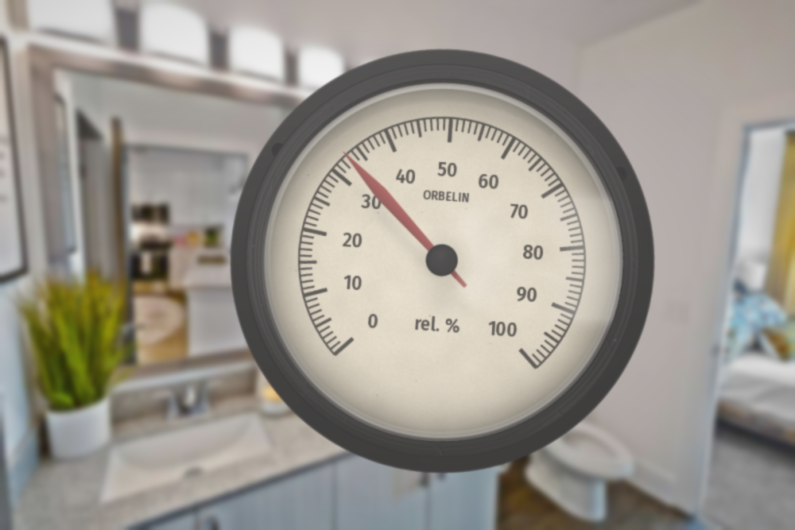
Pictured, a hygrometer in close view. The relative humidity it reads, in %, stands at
33 %
